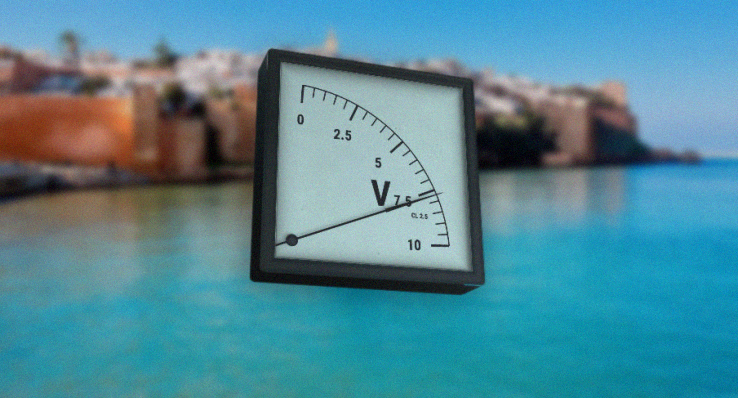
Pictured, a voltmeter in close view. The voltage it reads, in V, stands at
7.75 V
